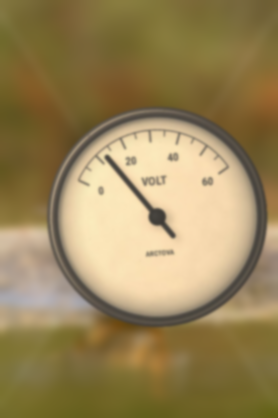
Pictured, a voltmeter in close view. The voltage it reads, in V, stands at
12.5 V
